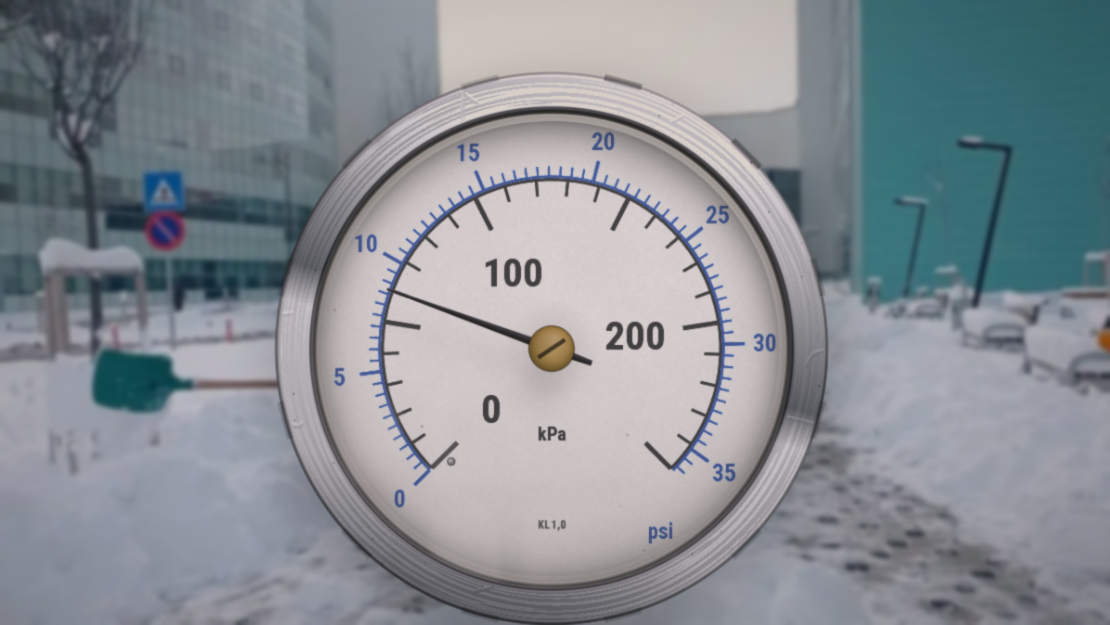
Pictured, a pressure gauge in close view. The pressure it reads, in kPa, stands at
60 kPa
